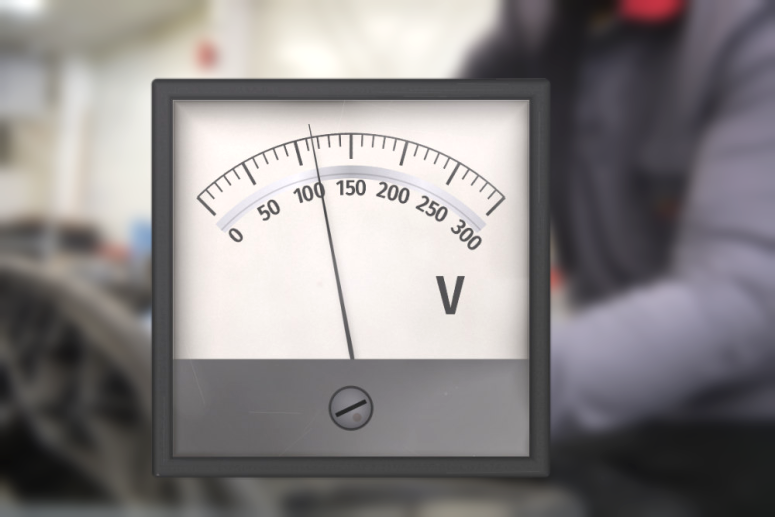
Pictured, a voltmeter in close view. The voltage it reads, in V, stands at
115 V
